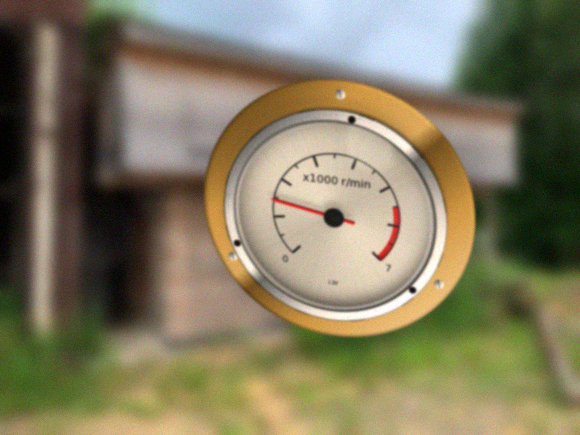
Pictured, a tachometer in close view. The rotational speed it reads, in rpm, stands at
1500 rpm
